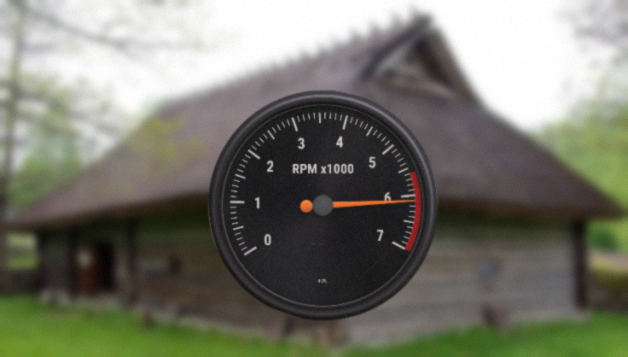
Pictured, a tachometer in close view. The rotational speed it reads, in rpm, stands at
6100 rpm
